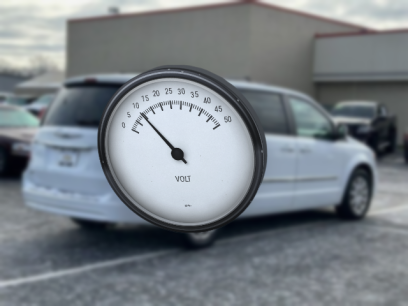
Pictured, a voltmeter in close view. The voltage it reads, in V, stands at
10 V
